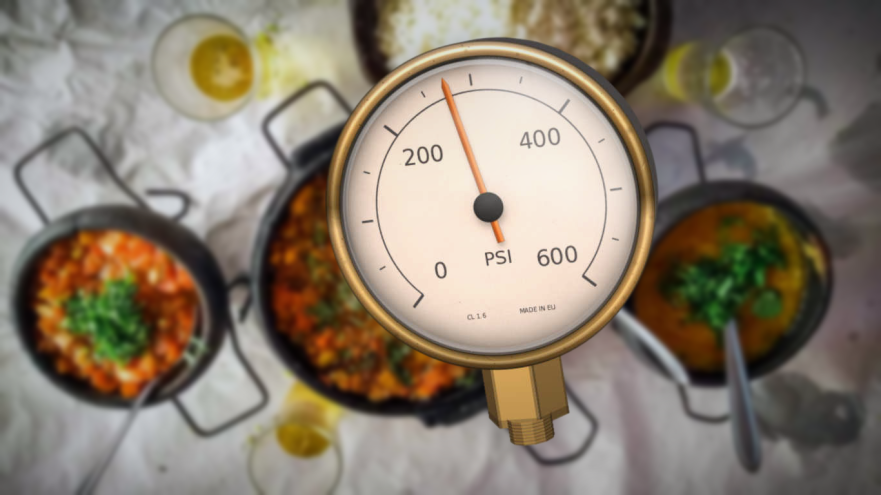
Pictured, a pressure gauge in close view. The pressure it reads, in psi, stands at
275 psi
